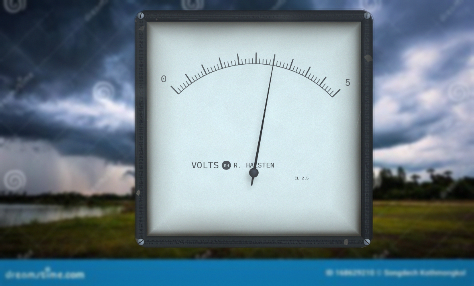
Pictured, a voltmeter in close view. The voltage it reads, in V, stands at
3 V
